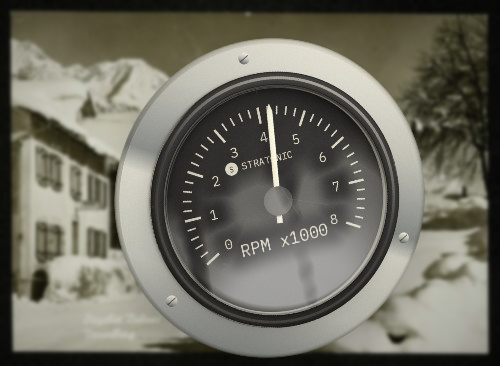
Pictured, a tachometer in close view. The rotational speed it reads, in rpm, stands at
4200 rpm
